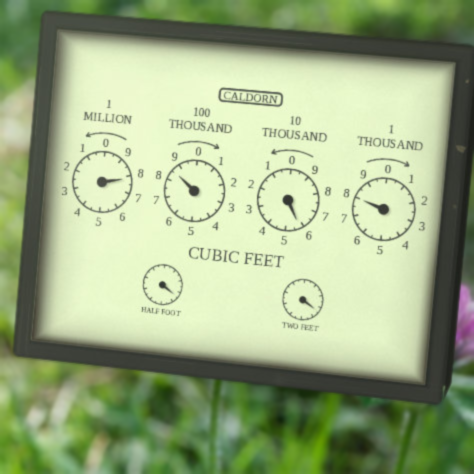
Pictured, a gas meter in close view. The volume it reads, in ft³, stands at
785800 ft³
